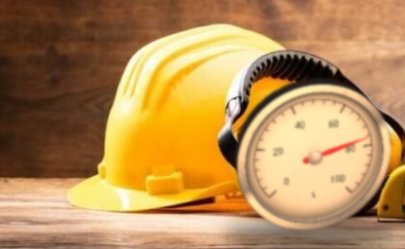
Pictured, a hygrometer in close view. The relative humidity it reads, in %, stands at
76 %
